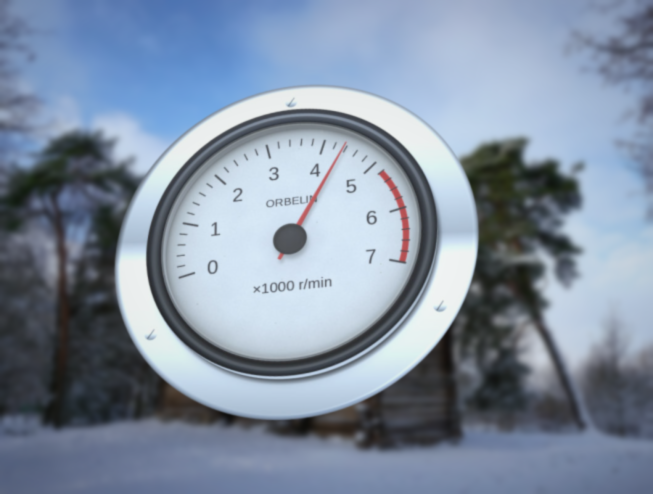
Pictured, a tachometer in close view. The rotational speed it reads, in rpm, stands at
4400 rpm
